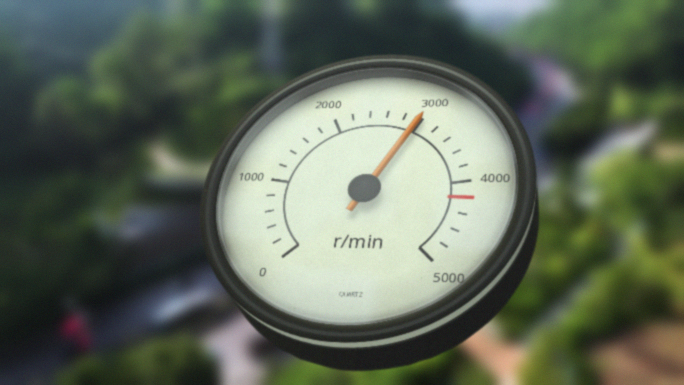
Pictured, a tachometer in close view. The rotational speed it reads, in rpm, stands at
3000 rpm
